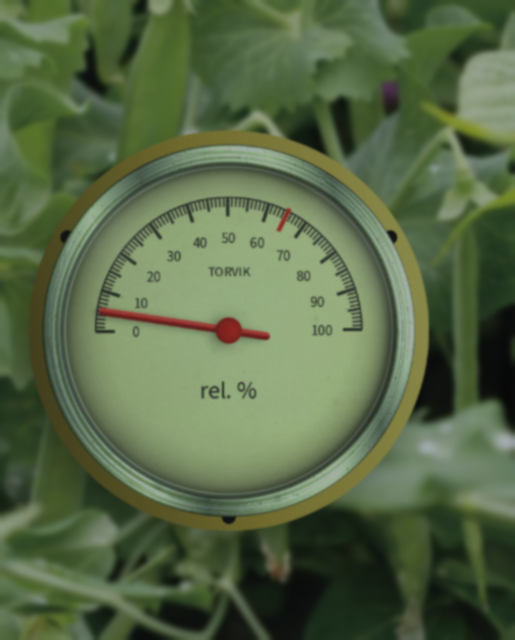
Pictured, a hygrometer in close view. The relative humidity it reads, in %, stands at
5 %
